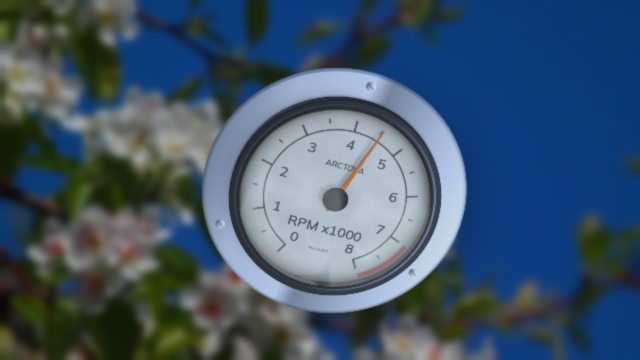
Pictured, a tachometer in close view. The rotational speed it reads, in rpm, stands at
4500 rpm
